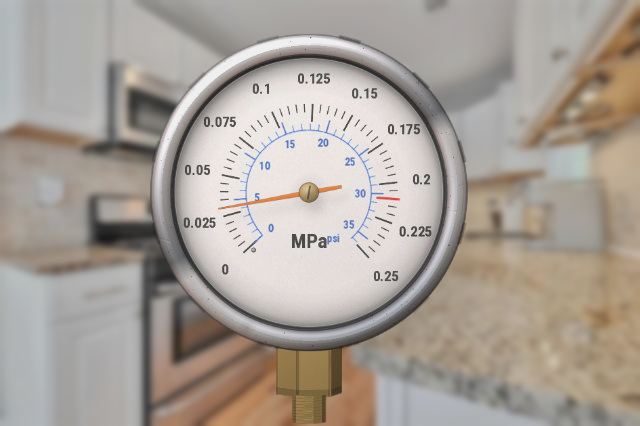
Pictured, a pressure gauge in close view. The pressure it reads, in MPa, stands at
0.03 MPa
